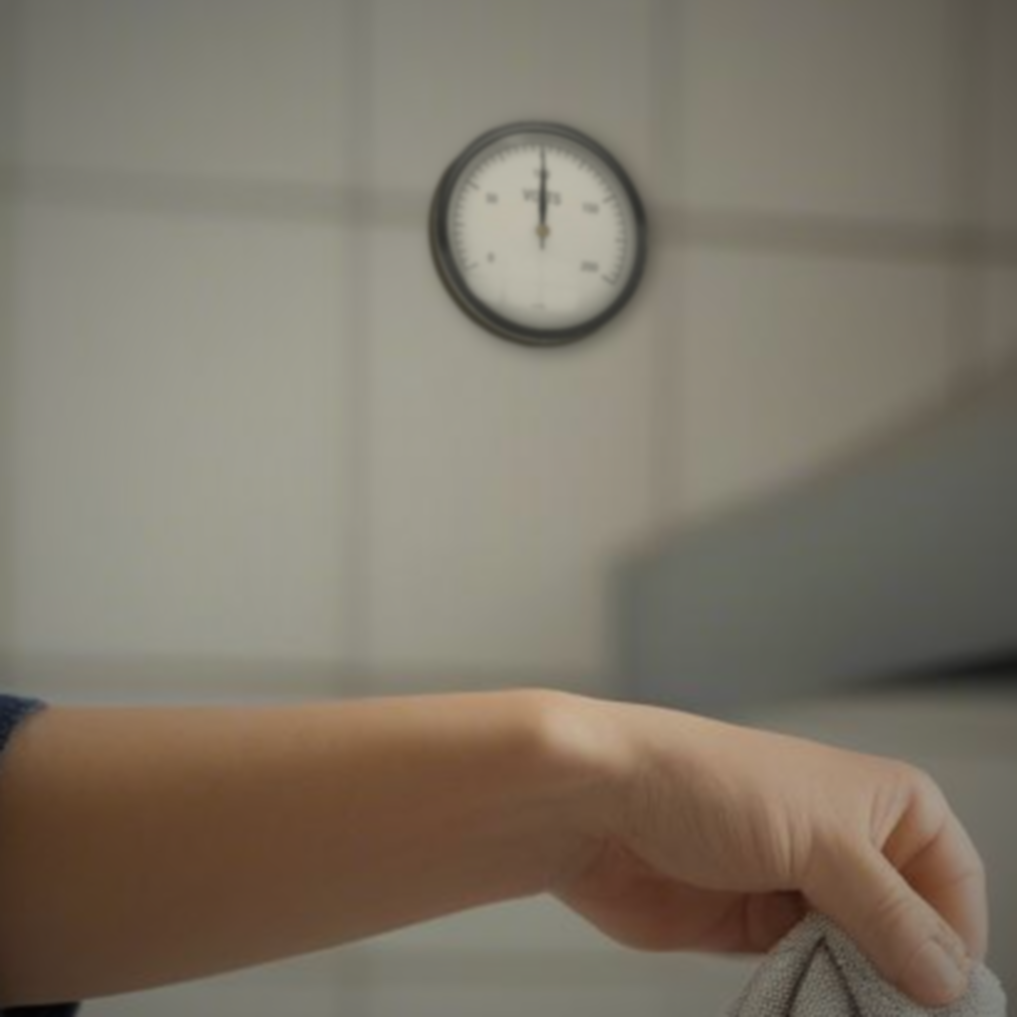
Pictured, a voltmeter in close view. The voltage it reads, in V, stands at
100 V
